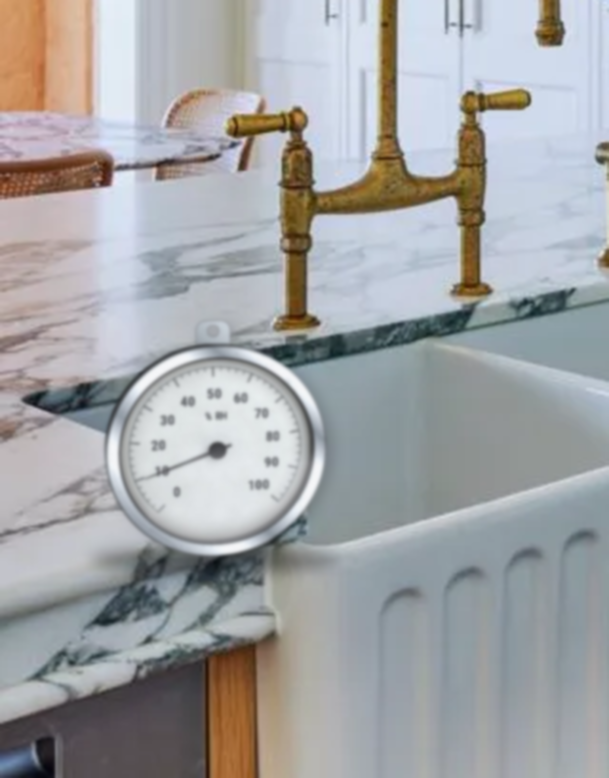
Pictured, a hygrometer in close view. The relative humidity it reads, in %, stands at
10 %
